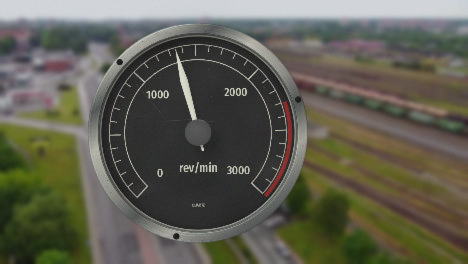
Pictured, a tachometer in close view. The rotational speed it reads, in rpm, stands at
1350 rpm
